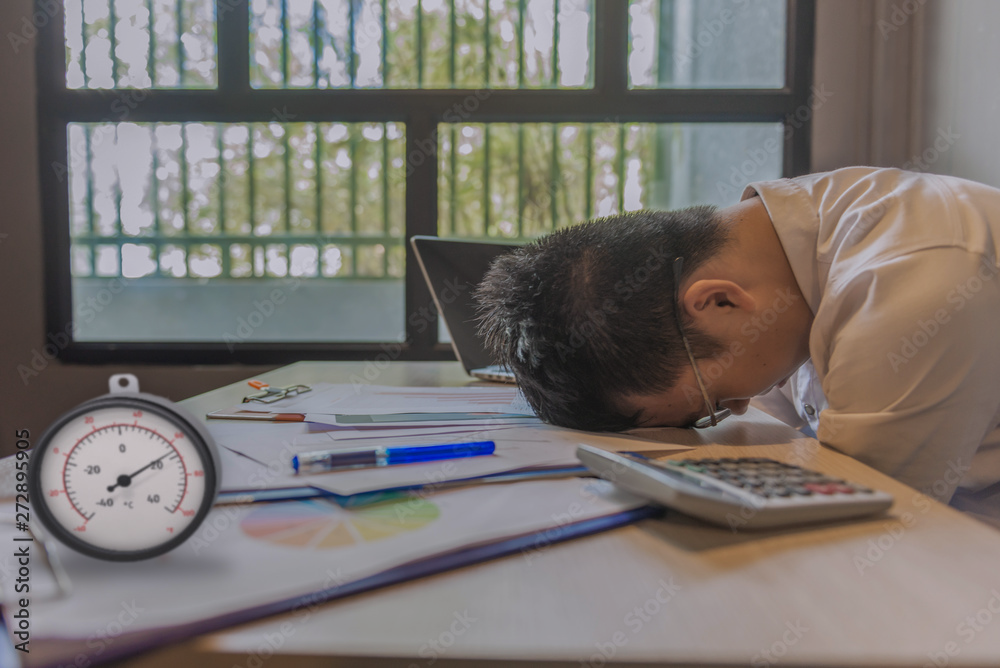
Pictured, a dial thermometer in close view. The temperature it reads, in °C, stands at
18 °C
